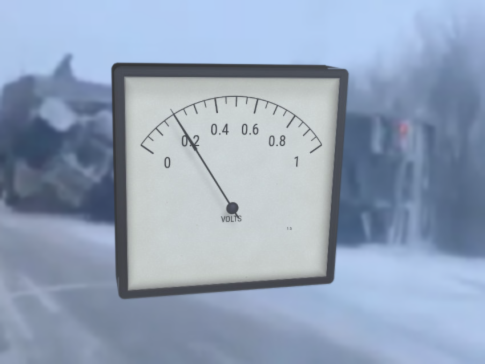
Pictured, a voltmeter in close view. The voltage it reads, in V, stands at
0.2 V
